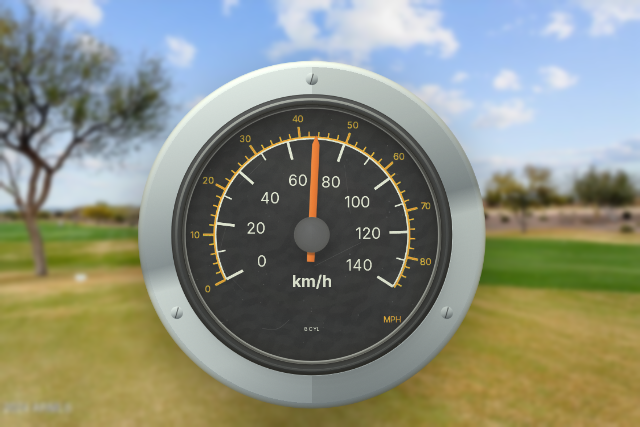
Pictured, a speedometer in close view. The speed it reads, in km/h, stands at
70 km/h
